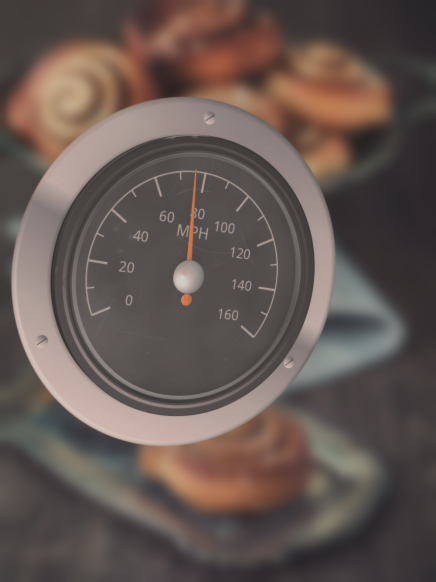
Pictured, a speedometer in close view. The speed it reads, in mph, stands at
75 mph
